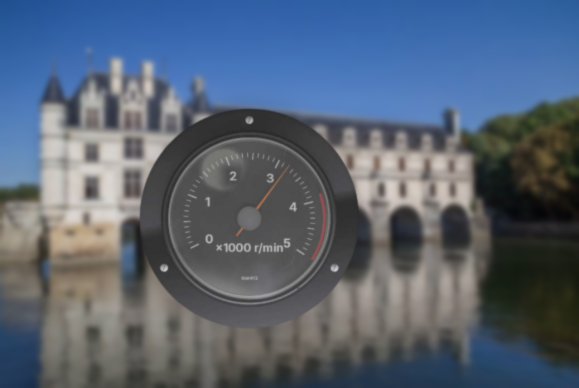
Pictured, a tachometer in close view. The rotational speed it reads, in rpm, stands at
3200 rpm
